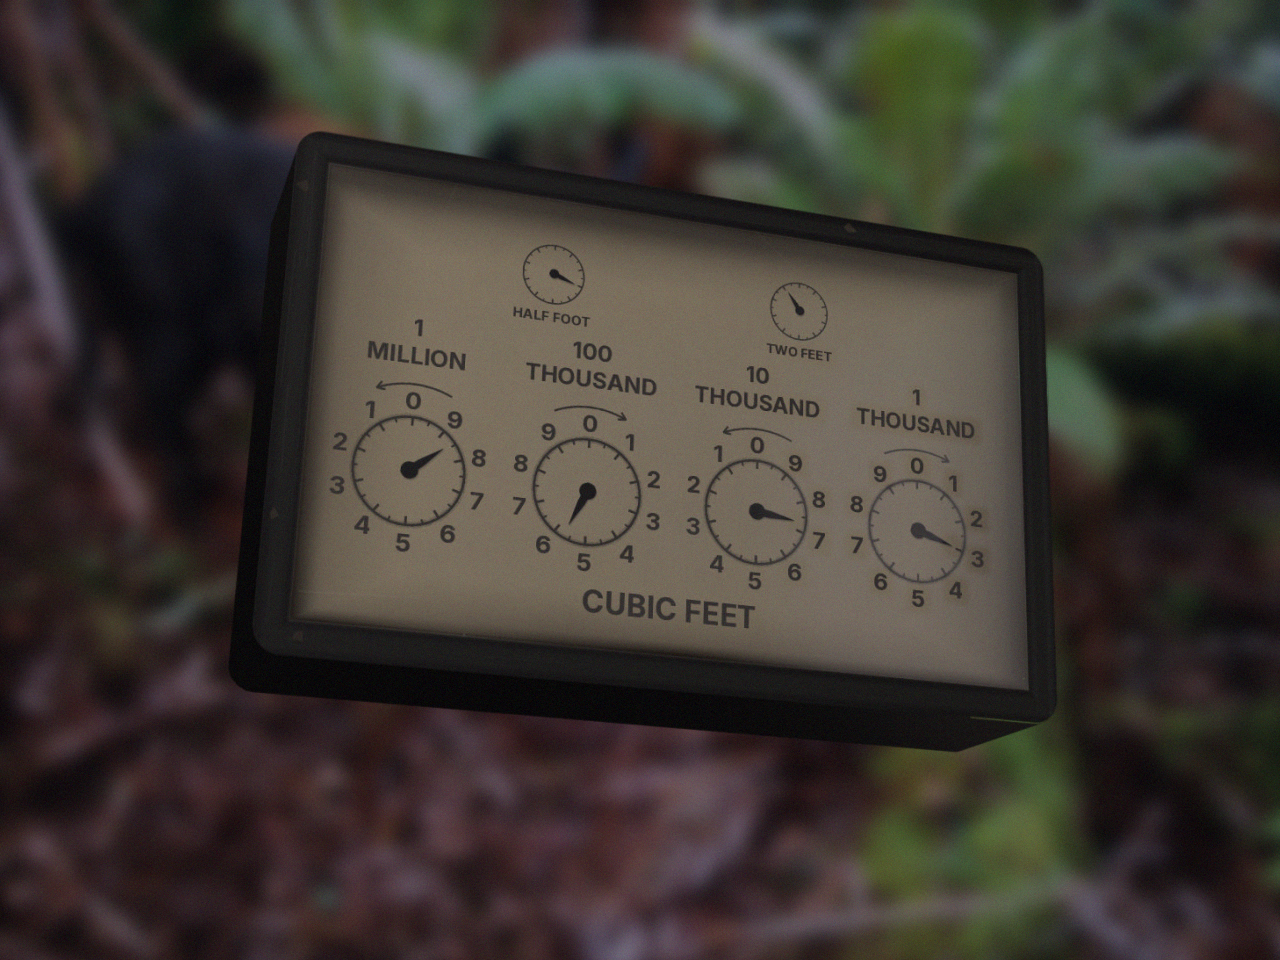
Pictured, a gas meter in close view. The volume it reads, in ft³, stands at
857300 ft³
